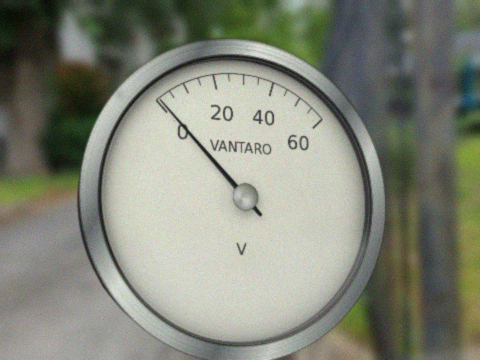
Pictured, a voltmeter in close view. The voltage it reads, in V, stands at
0 V
